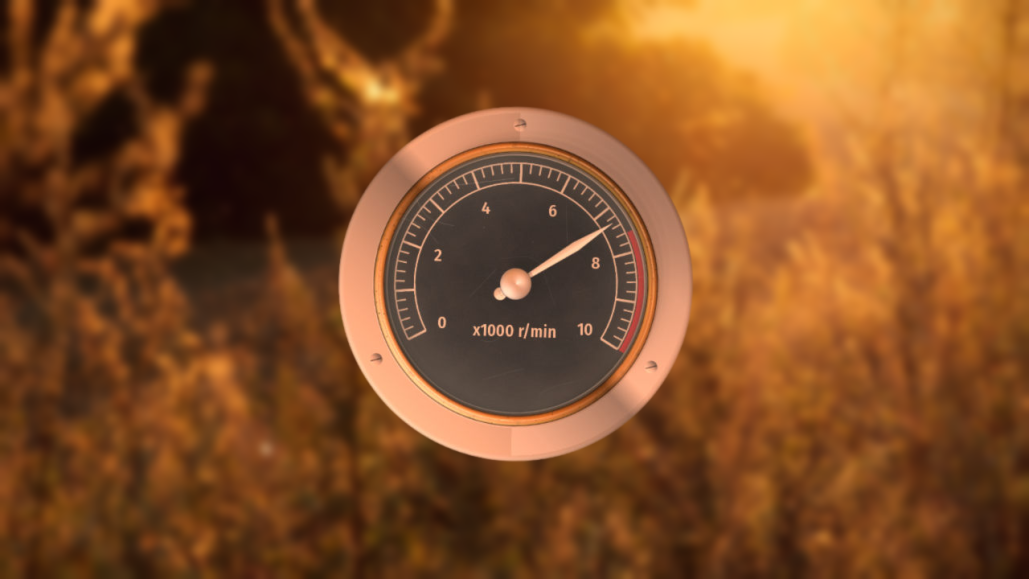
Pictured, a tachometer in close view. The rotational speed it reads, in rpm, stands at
7300 rpm
